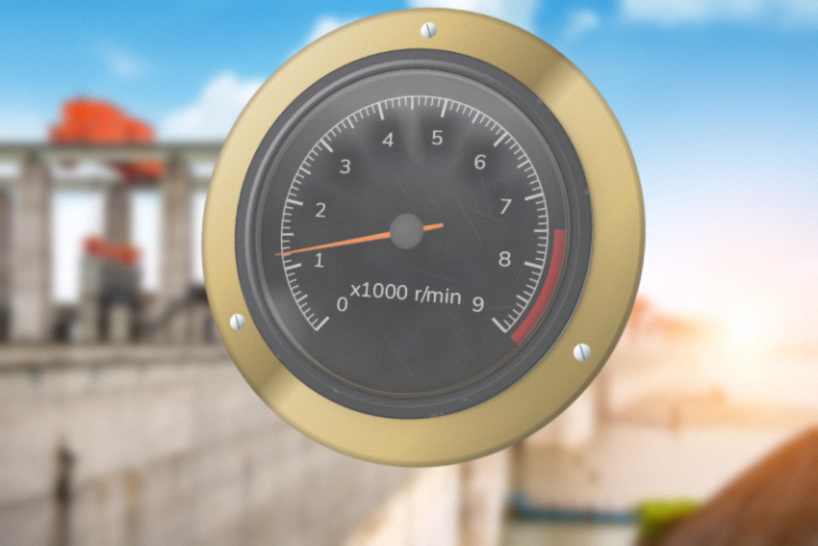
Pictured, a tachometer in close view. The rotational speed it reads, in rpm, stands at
1200 rpm
